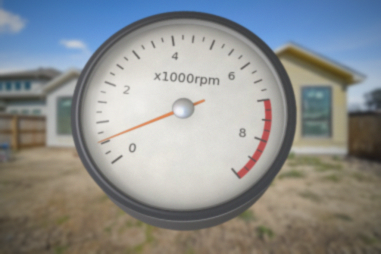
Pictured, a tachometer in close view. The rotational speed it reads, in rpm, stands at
500 rpm
